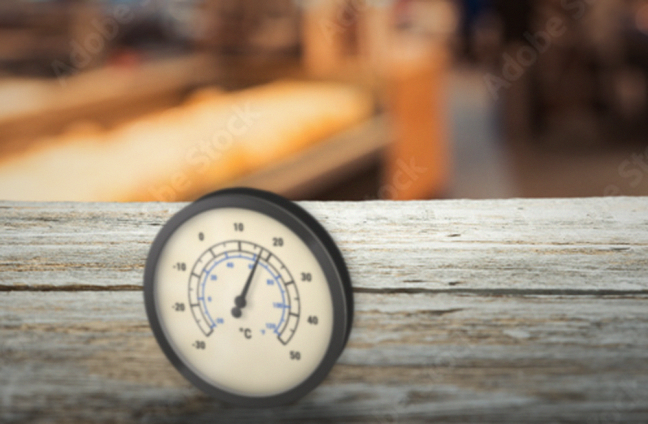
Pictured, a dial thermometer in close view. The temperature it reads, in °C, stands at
17.5 °C
